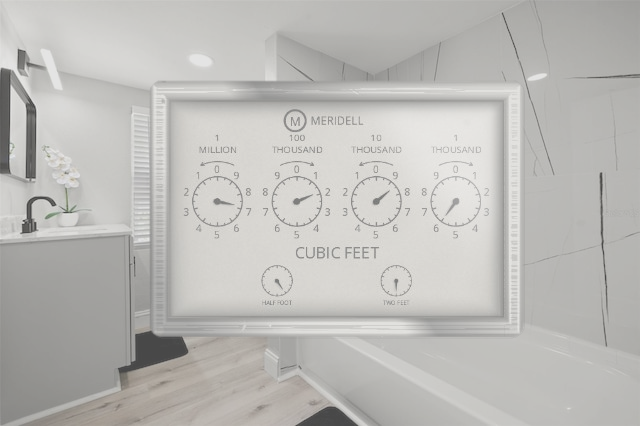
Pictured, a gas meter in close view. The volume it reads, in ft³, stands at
718600 ft³
